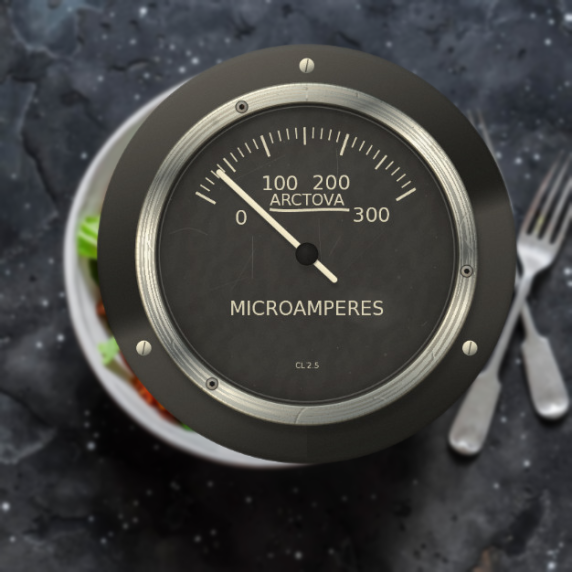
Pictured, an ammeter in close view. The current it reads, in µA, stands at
35 µA
